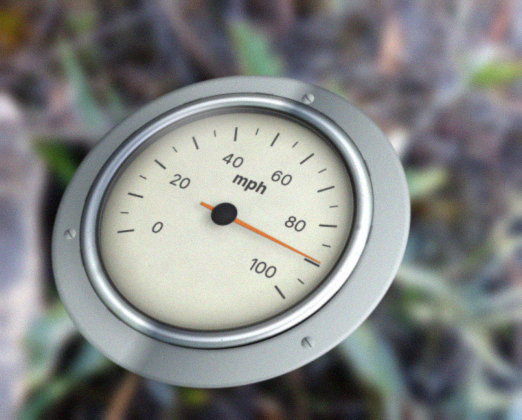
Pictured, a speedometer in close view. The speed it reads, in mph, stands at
90 mph
